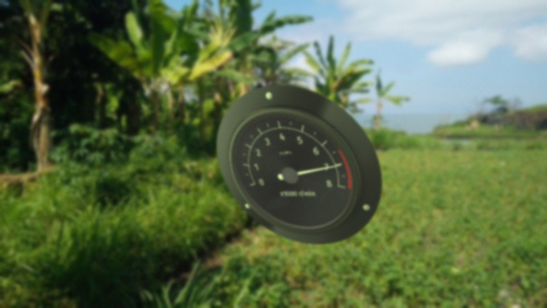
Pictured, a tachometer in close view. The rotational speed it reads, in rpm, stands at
7000 rpm
